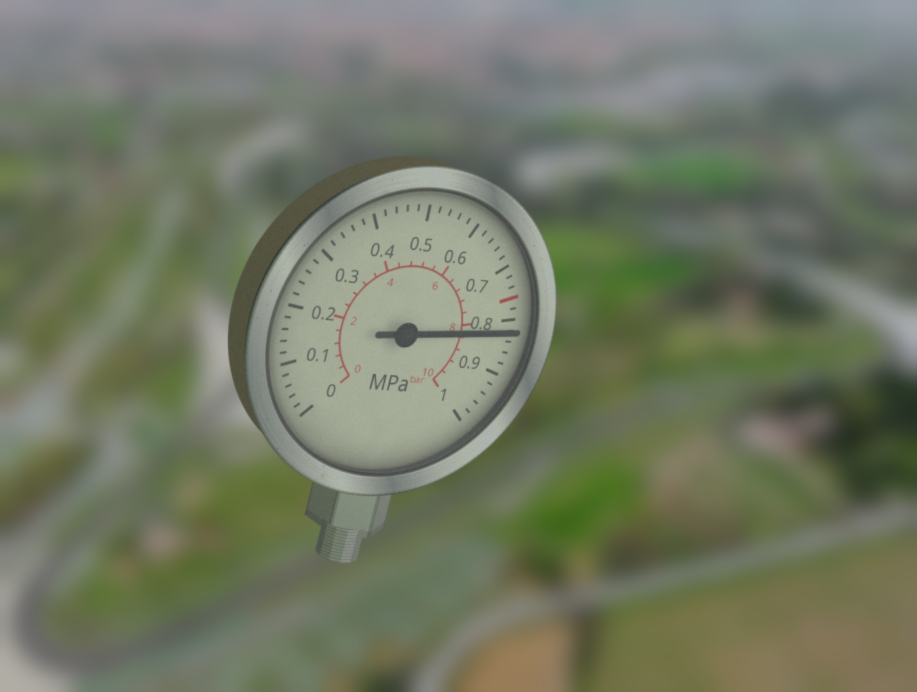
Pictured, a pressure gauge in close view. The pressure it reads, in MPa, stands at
0.82 MPa
